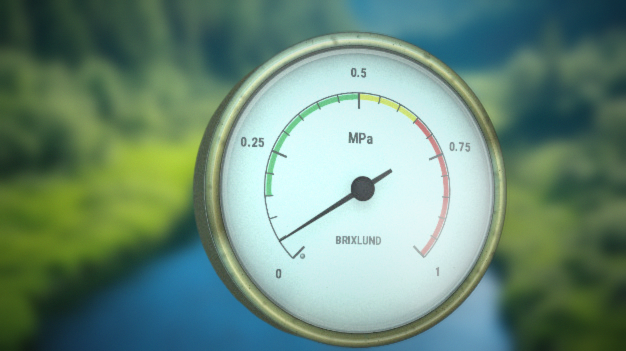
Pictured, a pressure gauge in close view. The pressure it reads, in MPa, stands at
0.05 MPa
